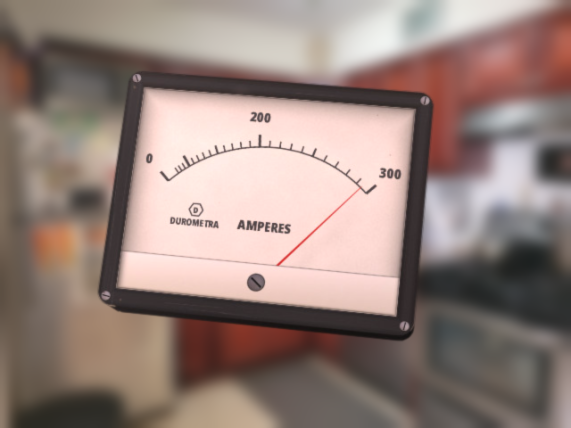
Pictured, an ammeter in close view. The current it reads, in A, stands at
295 A
